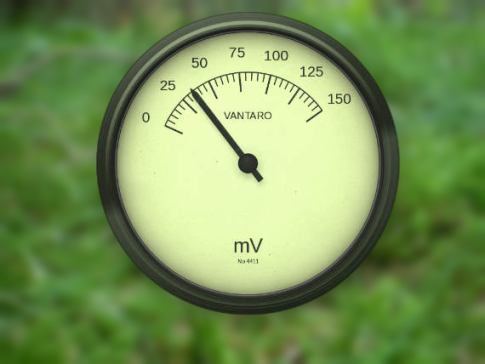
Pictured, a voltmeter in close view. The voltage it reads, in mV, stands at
35 mV
